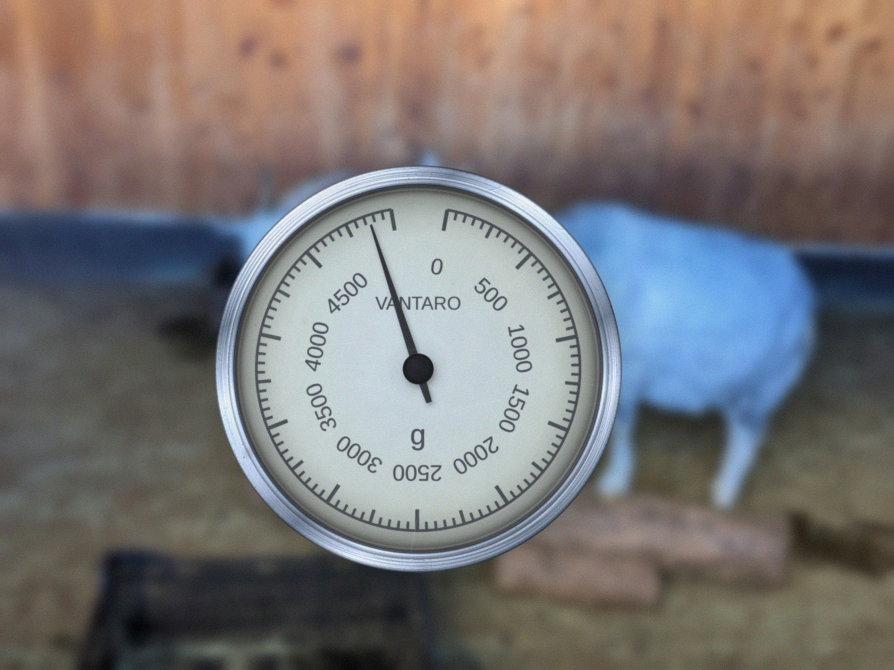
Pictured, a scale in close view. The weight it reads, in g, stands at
4875 g
